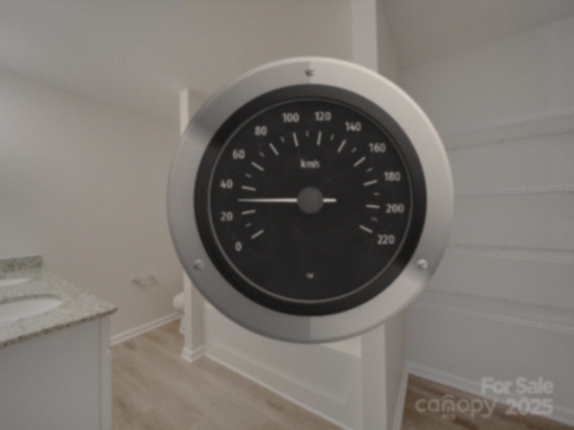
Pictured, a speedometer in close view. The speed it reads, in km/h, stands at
30 km/h
